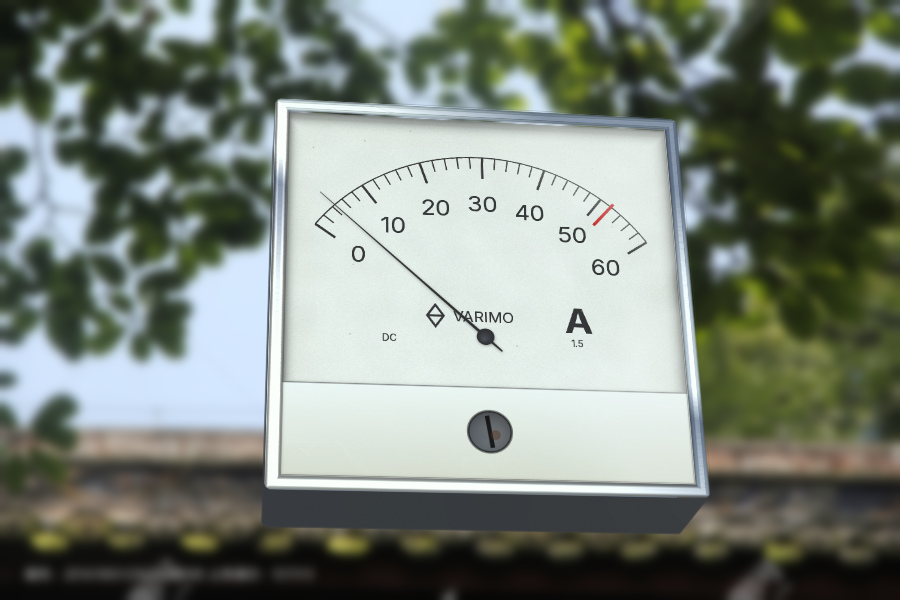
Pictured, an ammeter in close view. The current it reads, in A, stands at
4 A
